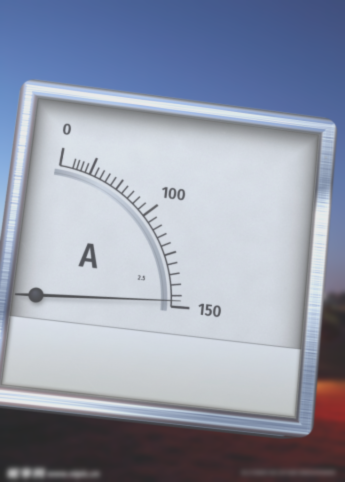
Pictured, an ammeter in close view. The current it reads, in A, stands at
147.5 A
